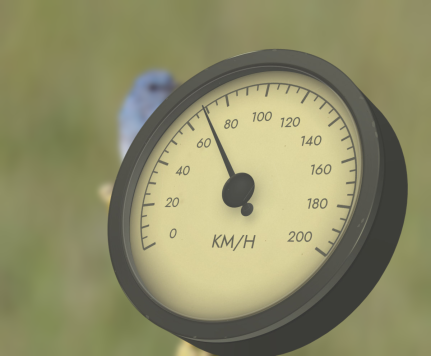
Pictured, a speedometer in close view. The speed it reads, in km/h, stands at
70 km/h
